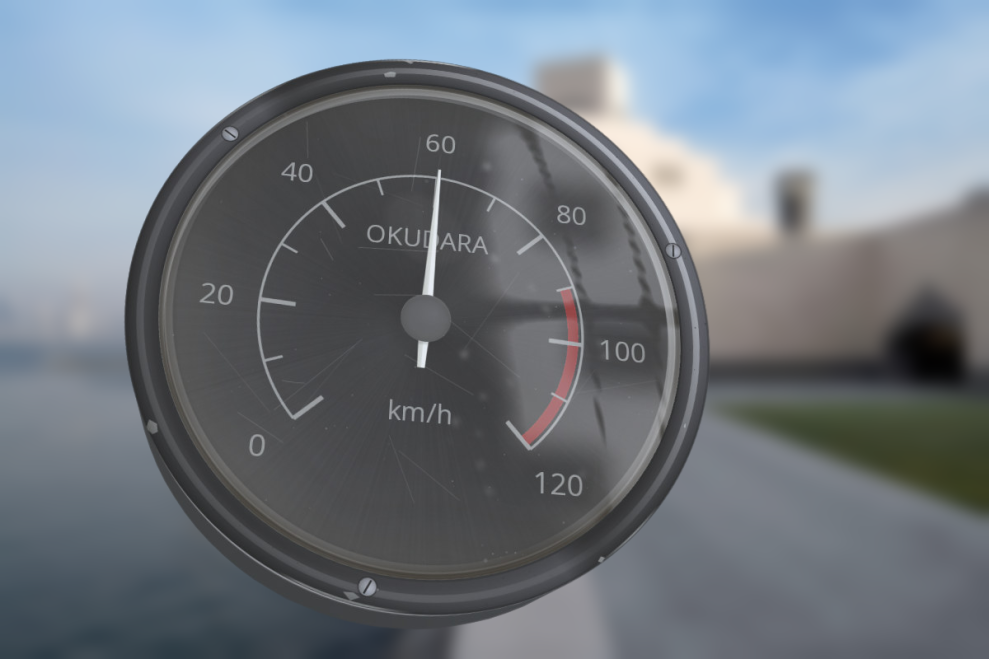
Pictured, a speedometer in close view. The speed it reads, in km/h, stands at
60 km/h
